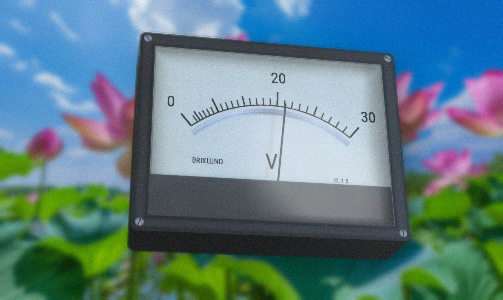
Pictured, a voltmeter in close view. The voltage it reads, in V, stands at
21 V
